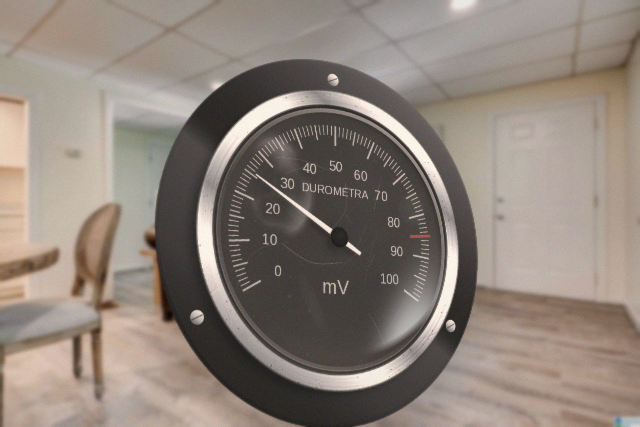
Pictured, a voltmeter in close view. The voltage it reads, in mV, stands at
25 mV
